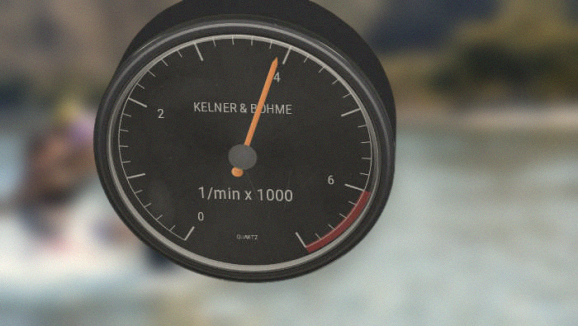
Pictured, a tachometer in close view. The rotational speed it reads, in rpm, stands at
3900 rpm
